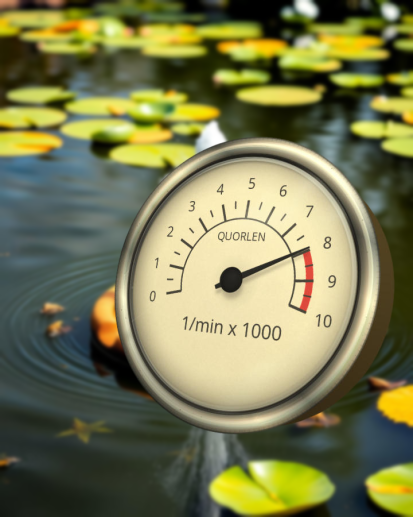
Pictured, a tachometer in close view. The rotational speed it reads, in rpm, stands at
8000 rpm
